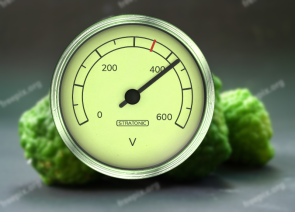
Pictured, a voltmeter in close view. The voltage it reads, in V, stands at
425 V
